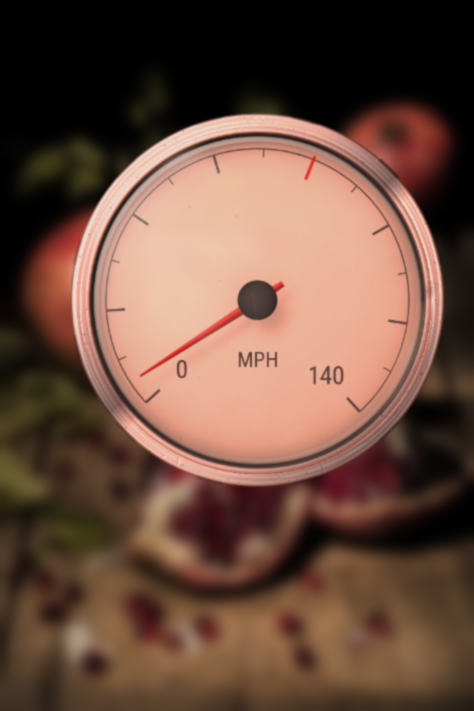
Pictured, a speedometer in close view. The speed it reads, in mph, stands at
5 mph
